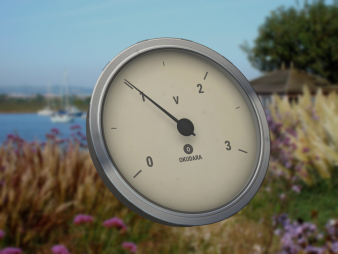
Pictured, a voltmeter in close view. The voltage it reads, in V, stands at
1 V
